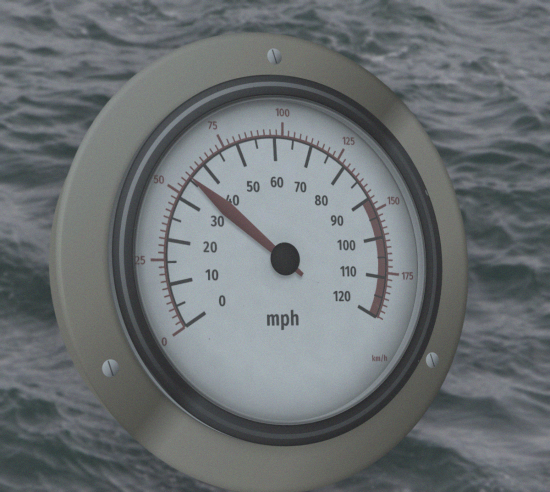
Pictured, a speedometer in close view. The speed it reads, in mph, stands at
35 mph
